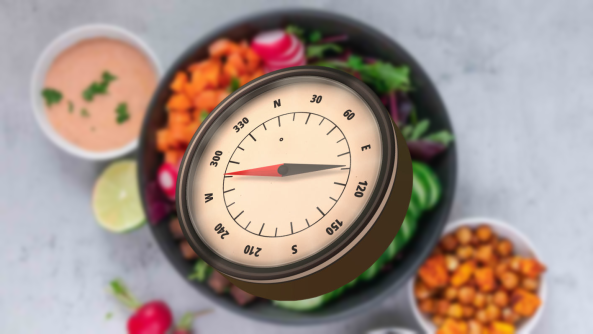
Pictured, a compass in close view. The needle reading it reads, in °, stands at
285 °
